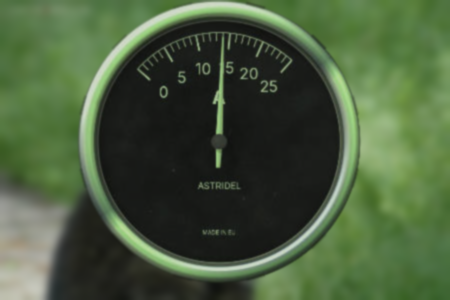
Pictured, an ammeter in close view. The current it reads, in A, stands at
14 A
